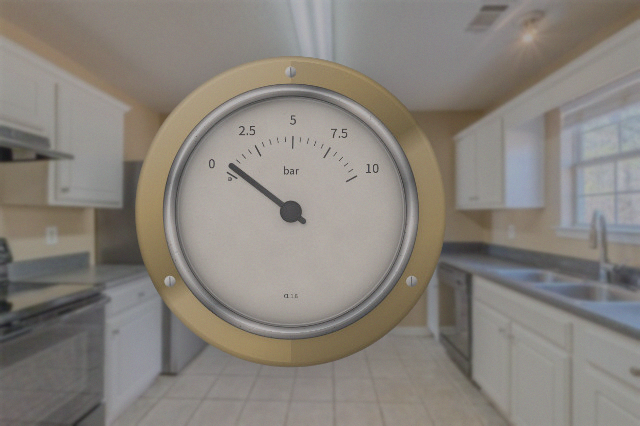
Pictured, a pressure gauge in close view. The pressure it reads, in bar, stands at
0.5 bar
